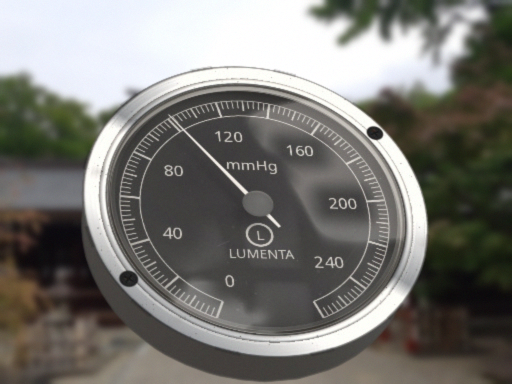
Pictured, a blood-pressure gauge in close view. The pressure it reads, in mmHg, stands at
100 mmHg
